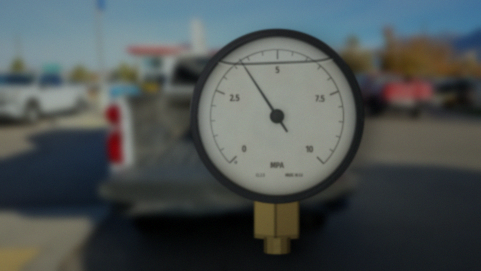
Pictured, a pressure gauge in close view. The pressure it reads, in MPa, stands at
3.75 MPa
